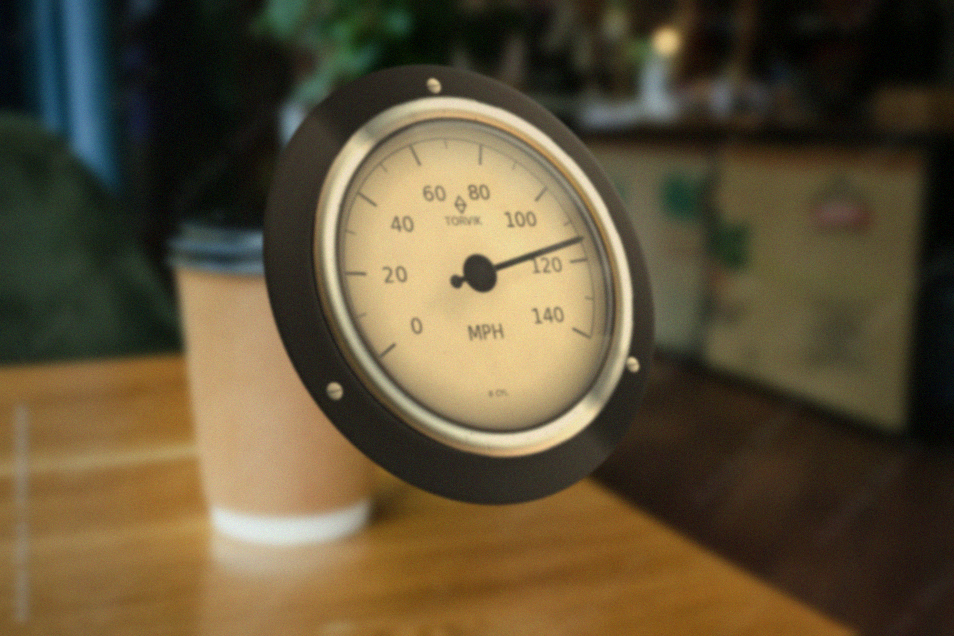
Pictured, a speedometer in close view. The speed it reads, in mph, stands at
115 mph
